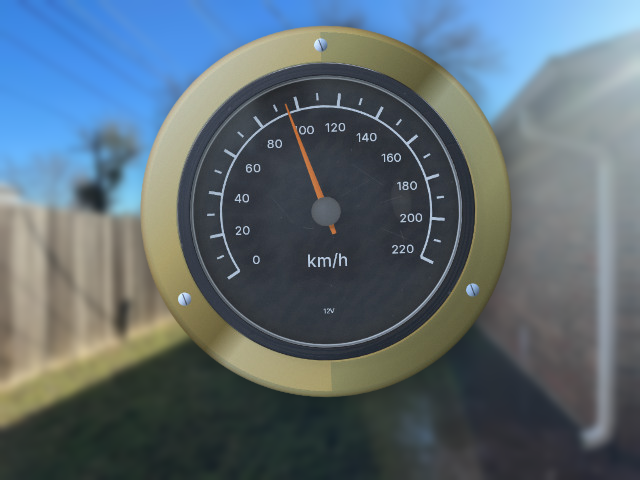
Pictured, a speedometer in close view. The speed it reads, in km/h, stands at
95 km/h
